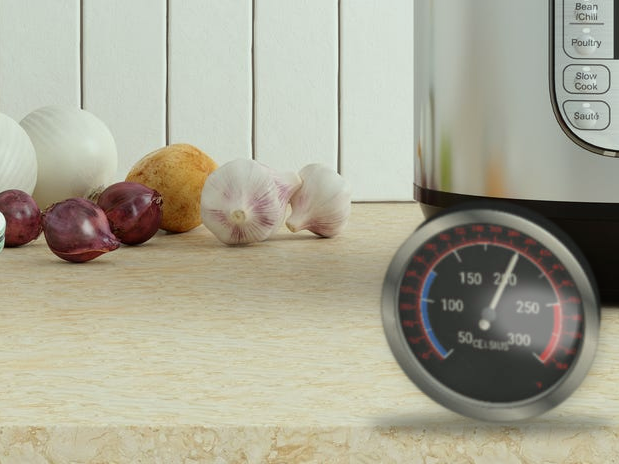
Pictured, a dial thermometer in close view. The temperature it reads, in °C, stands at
200 °C
